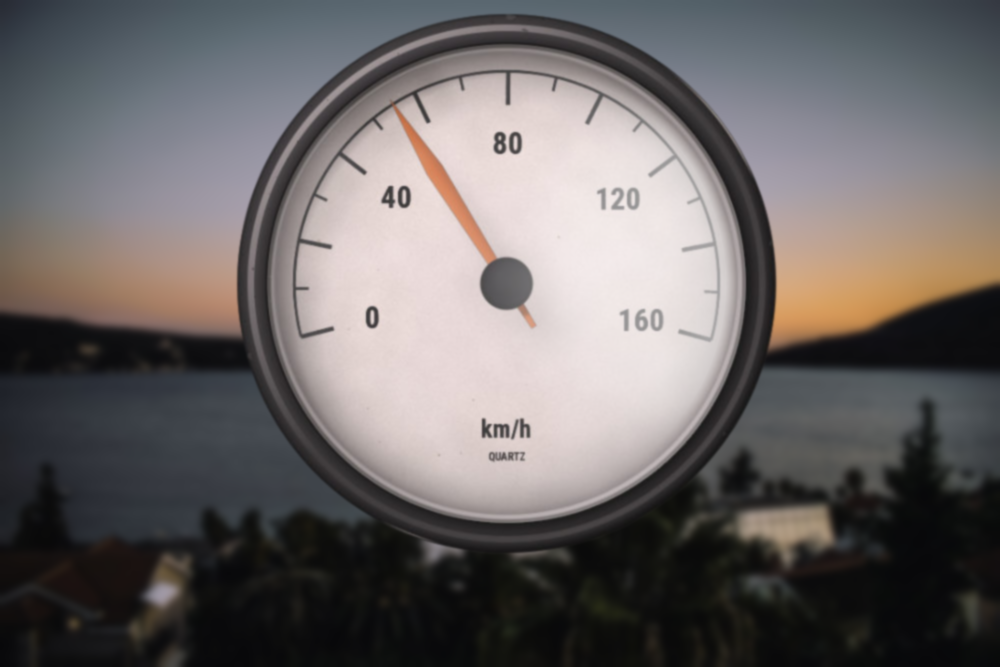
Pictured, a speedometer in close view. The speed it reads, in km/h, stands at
55 km/h
